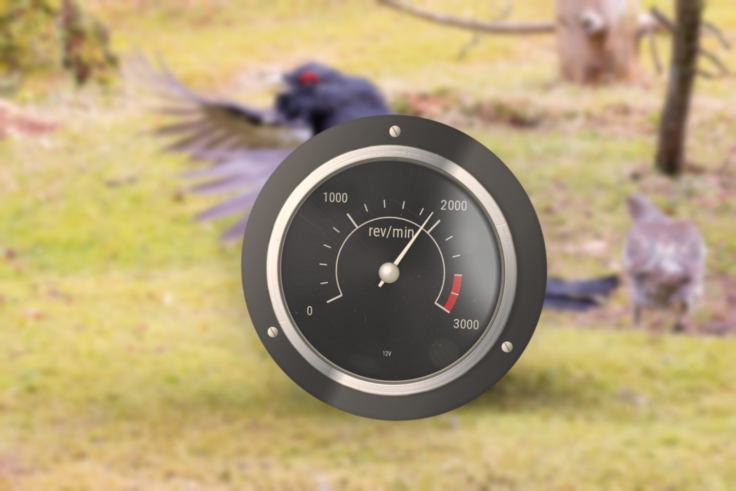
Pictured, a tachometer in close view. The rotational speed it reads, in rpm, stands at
1900 rpm
